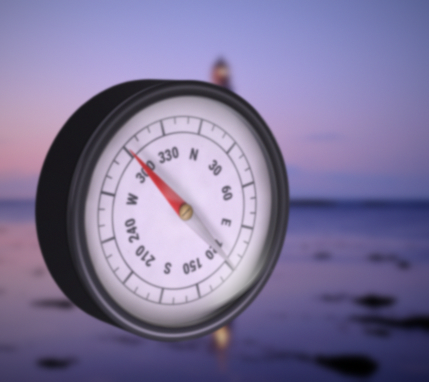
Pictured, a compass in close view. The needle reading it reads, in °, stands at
300 °
